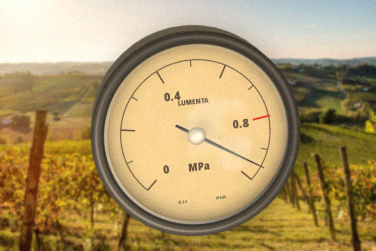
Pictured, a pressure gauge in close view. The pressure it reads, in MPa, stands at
0.95 MPa
